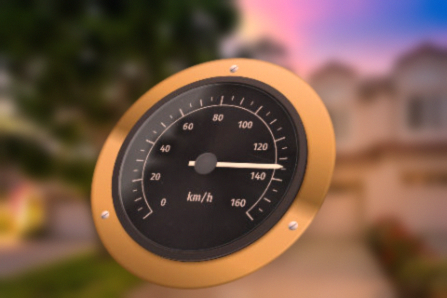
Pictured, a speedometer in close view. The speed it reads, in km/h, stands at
135 km/h
